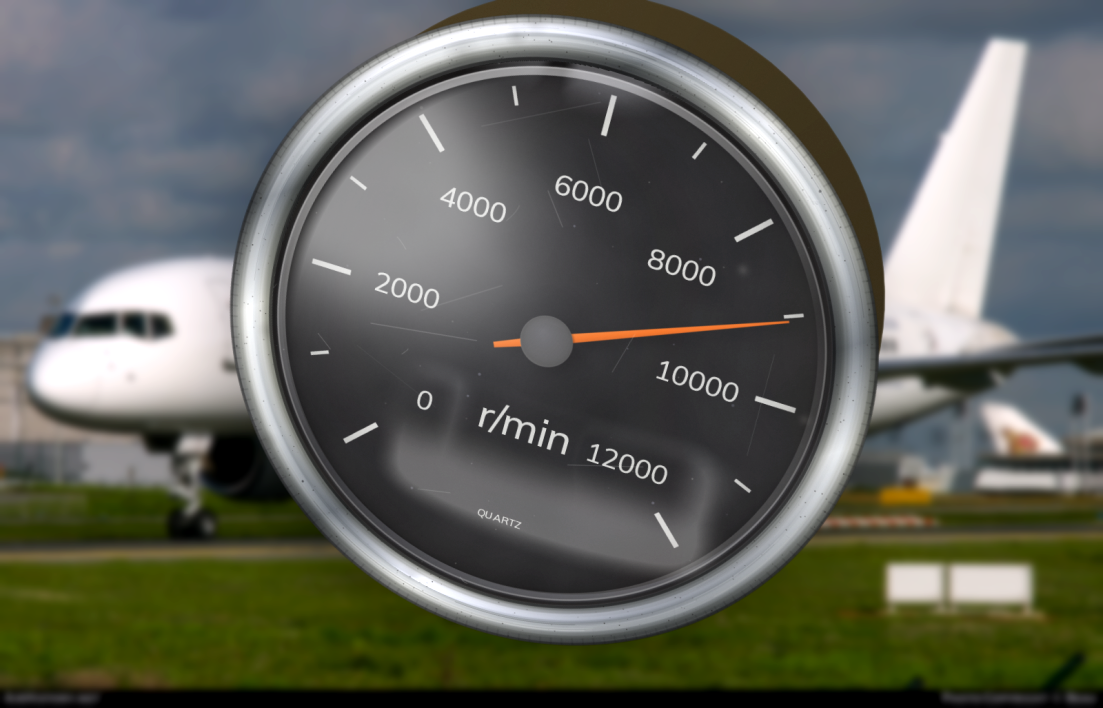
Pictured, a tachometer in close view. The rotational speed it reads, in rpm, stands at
9000 rpm
